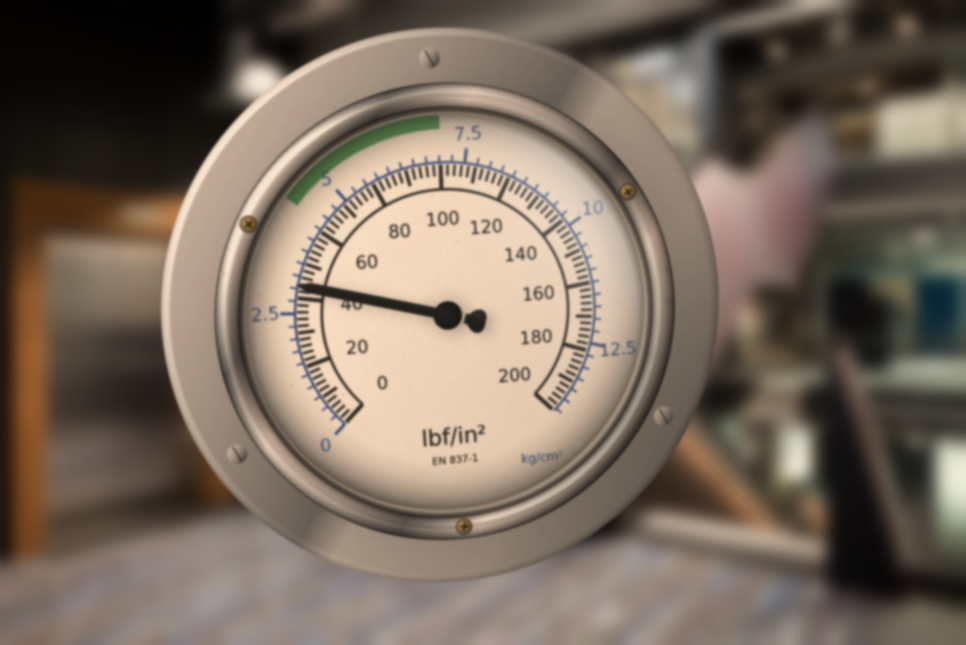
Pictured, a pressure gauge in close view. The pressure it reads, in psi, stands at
44 psi
